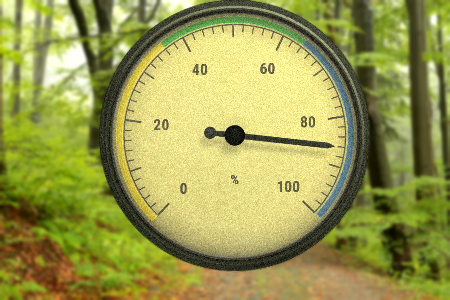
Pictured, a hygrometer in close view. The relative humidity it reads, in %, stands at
86 %
